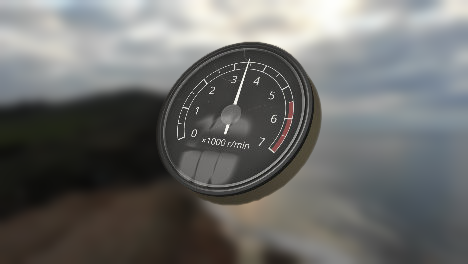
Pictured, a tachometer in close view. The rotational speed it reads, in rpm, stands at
3500 rpm
